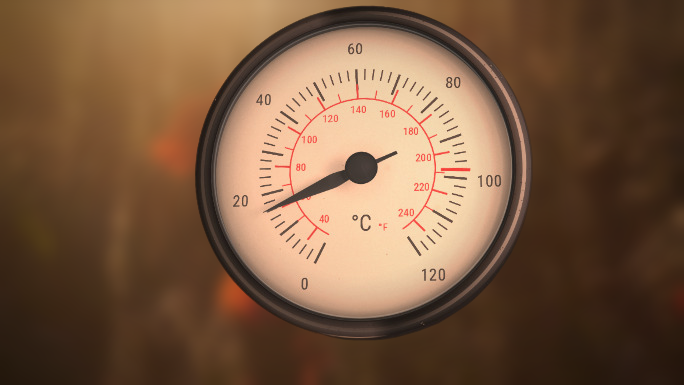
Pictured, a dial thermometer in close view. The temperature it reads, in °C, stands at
16 °C
